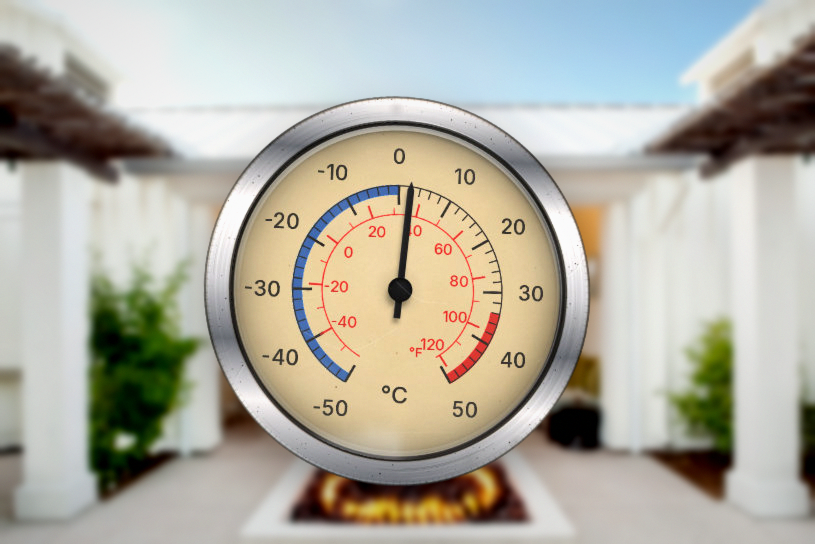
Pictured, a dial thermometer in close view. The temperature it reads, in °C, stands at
2 °C
